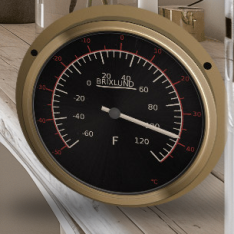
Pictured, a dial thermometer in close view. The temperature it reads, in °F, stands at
100 °F
